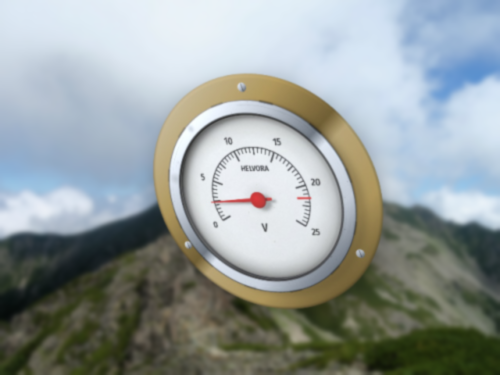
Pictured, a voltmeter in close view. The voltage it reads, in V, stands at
2.5 V
